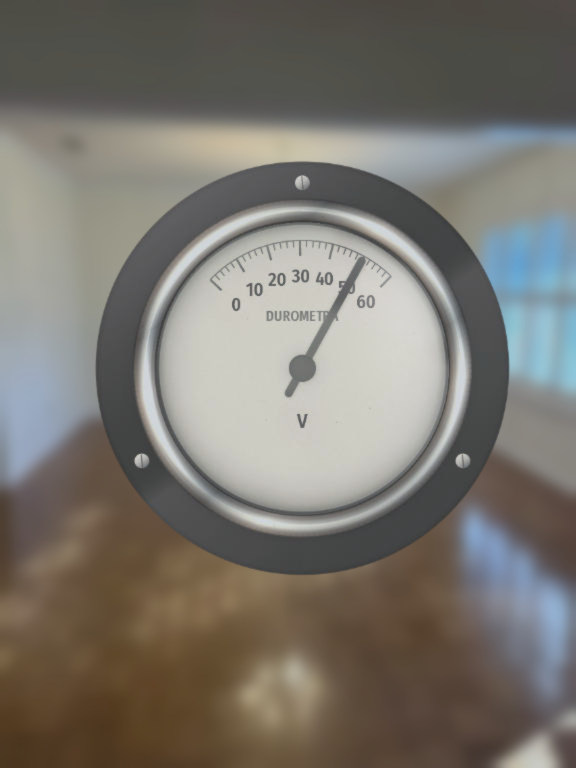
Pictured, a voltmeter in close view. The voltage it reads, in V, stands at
50 V
